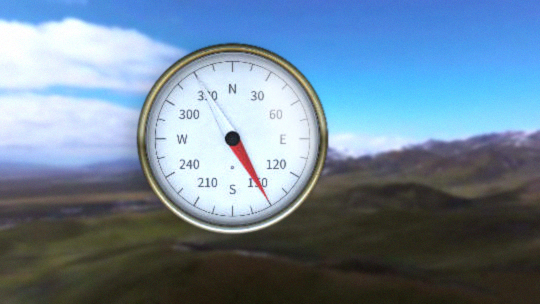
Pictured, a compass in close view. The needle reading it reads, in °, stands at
150 °
